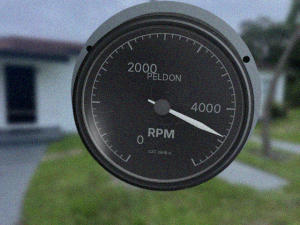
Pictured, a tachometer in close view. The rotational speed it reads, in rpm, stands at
4400 rpm
